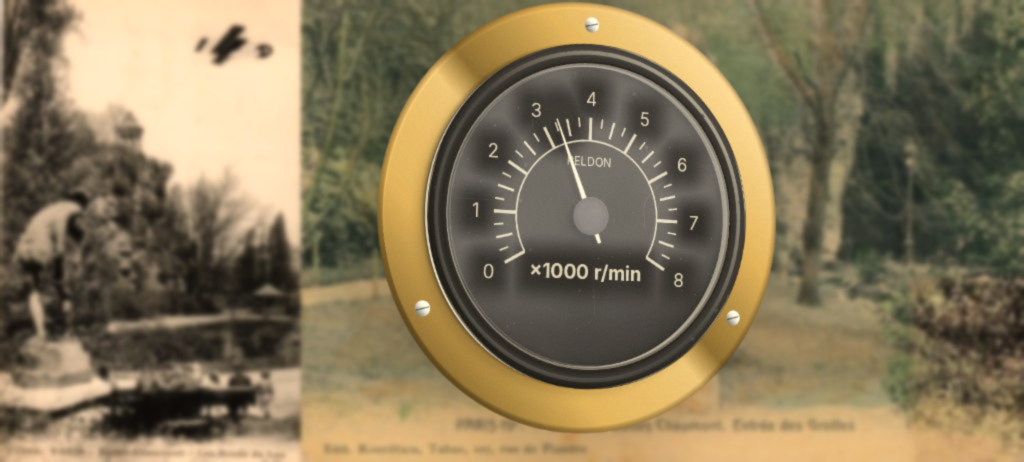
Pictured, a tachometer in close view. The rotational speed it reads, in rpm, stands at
3250 rpm
